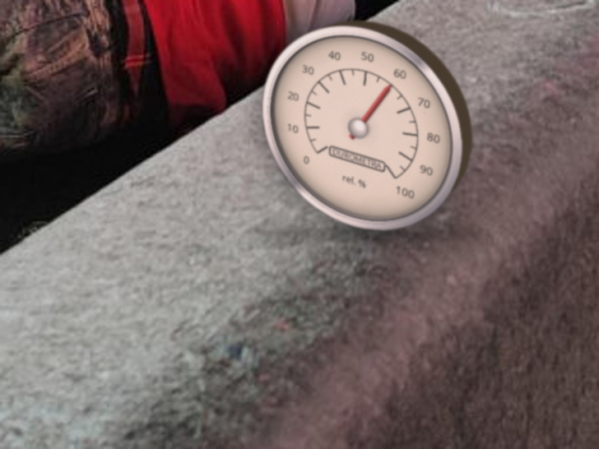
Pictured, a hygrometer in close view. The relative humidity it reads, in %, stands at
60 %
